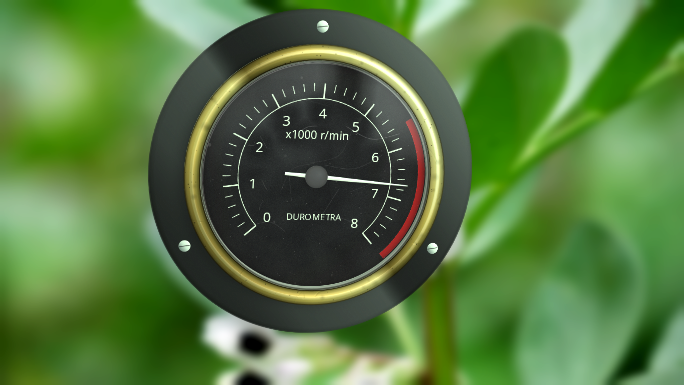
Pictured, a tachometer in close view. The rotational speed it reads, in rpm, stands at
6700 rpm
